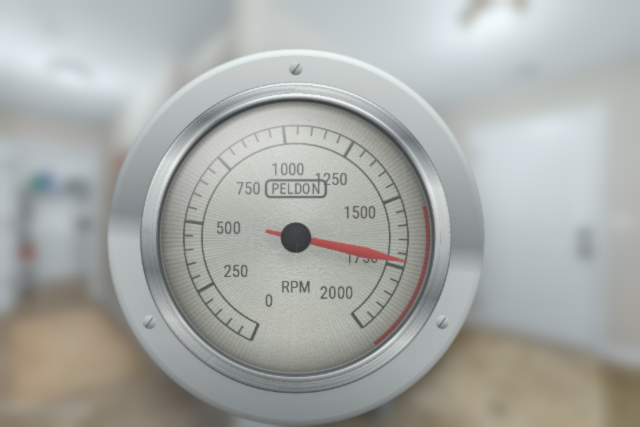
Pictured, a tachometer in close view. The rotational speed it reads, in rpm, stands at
1725 rpm
